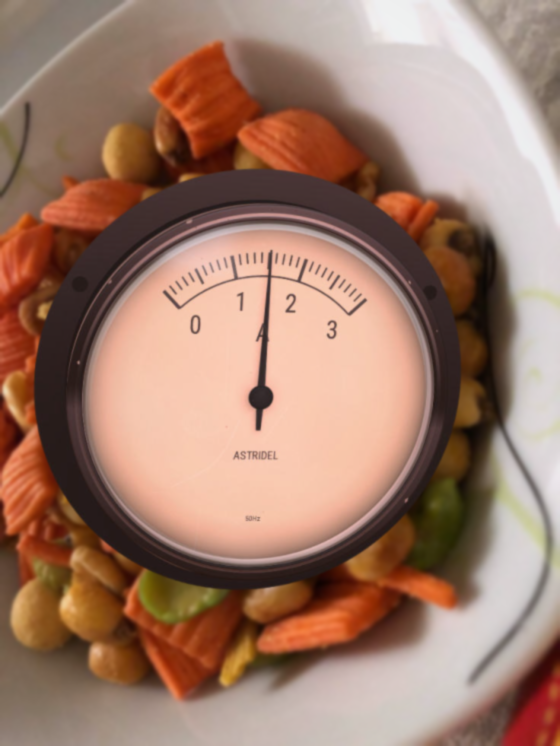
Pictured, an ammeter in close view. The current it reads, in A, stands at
1.5 A
